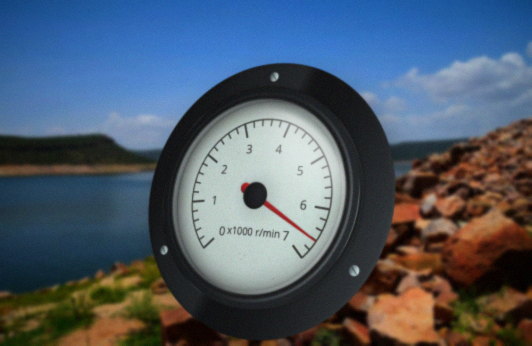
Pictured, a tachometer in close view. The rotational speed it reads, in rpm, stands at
6600 rpm
